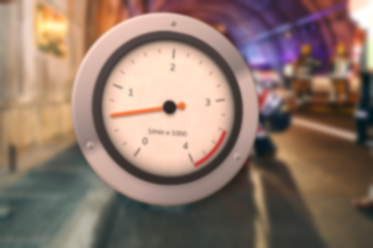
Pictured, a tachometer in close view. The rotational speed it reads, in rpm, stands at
600 rpm
